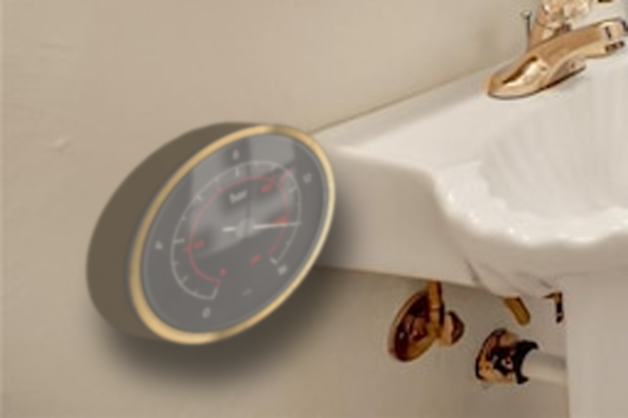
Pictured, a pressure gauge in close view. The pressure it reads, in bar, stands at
14 bar
